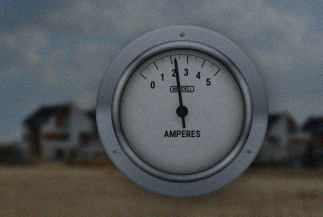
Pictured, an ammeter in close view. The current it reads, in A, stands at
2.25 A
